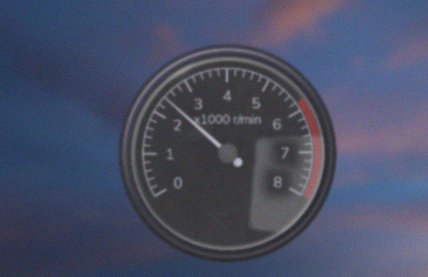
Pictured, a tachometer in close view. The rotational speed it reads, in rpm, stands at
2400 rpm
